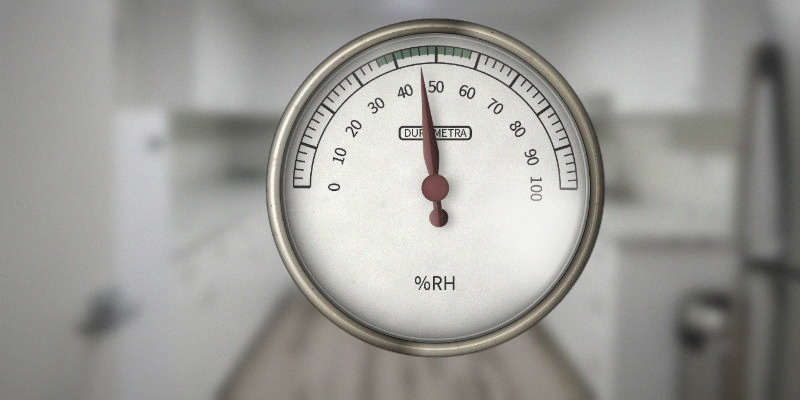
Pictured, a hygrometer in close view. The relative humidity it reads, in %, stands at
46 %
